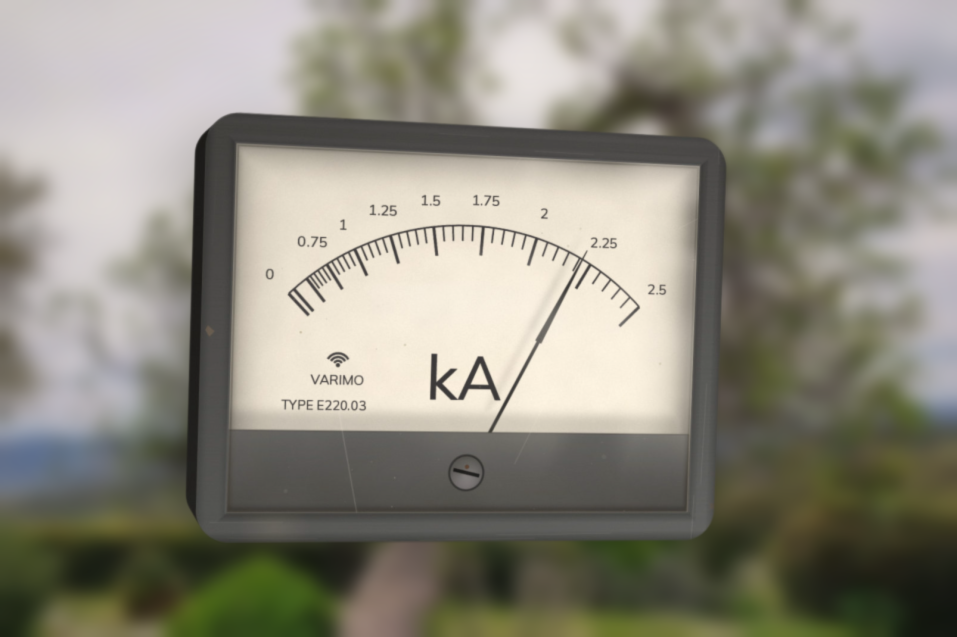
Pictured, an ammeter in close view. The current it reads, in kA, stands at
2.2 kA
